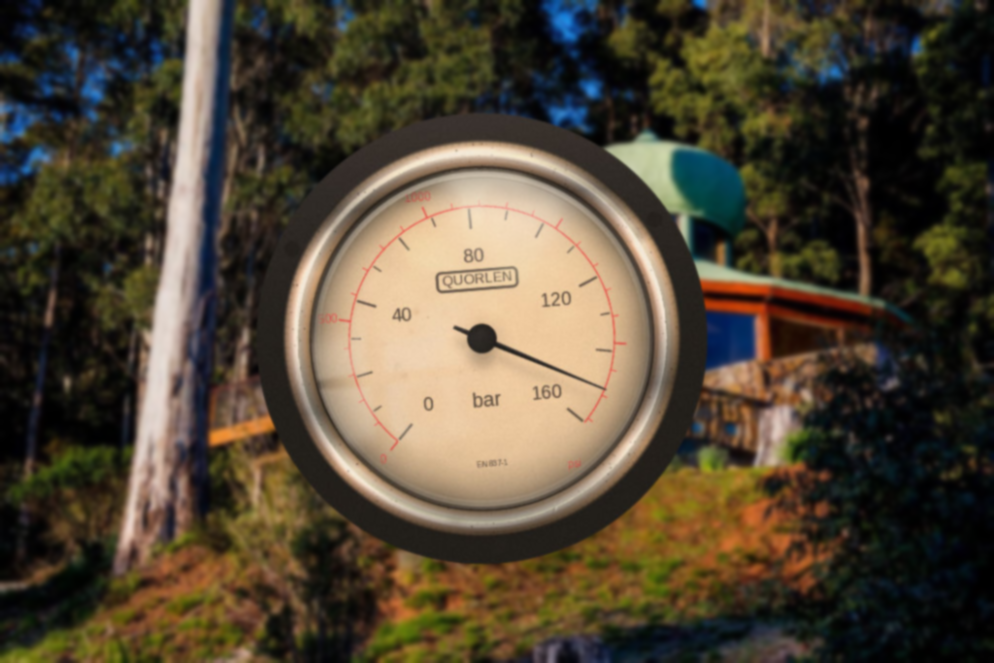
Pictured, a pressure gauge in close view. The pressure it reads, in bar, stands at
150 bar
